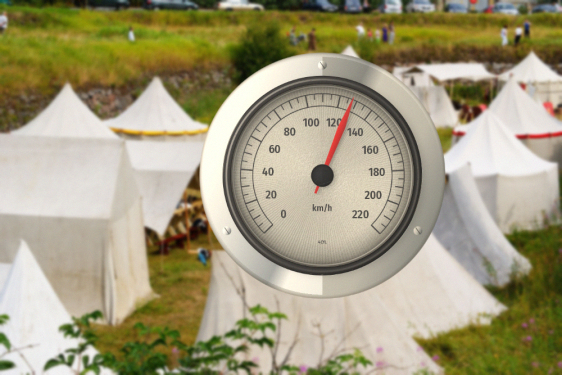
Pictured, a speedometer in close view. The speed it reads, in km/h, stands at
127.5 km/h
